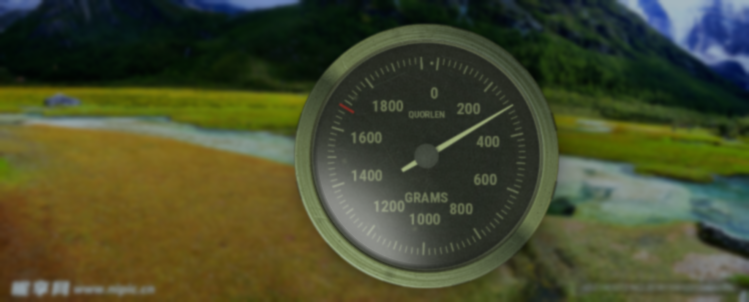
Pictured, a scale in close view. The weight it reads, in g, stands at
300 g
